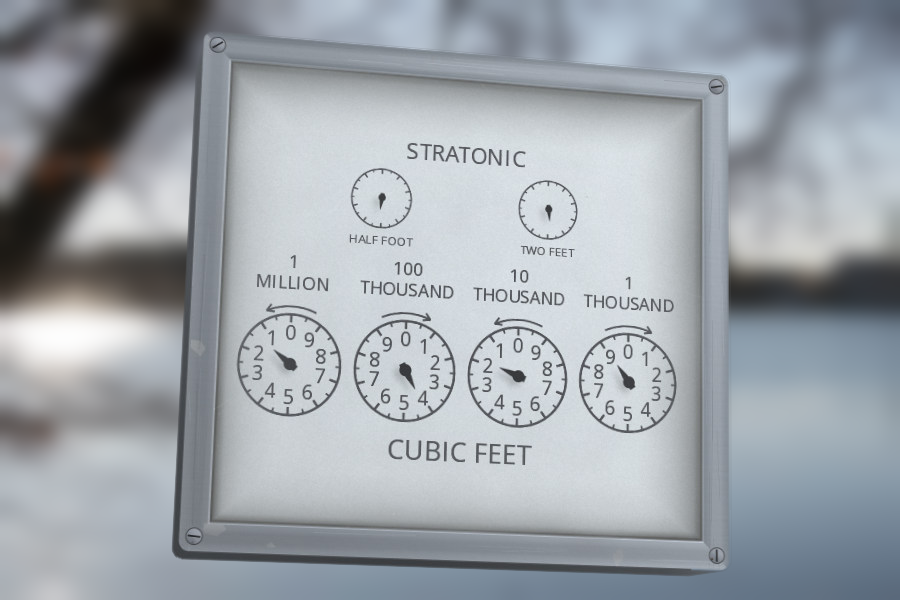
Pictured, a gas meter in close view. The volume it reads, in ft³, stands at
141900 ft³
